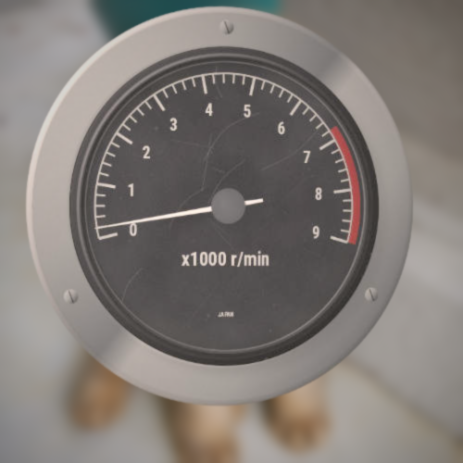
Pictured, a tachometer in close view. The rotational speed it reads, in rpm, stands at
200 rpm
